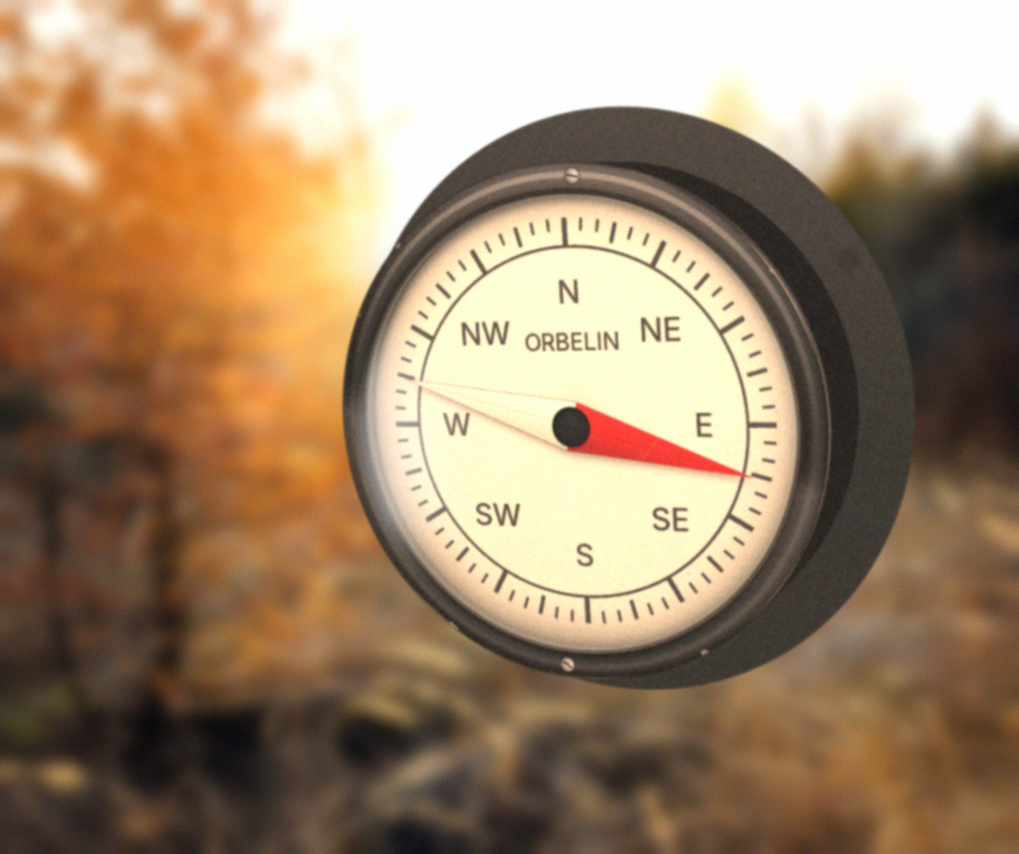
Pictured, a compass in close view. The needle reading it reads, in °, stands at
105 °
